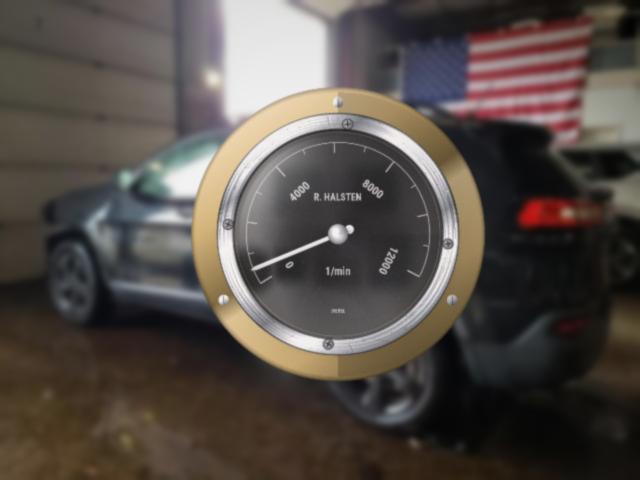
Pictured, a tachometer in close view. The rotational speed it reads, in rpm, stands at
500 rpm
